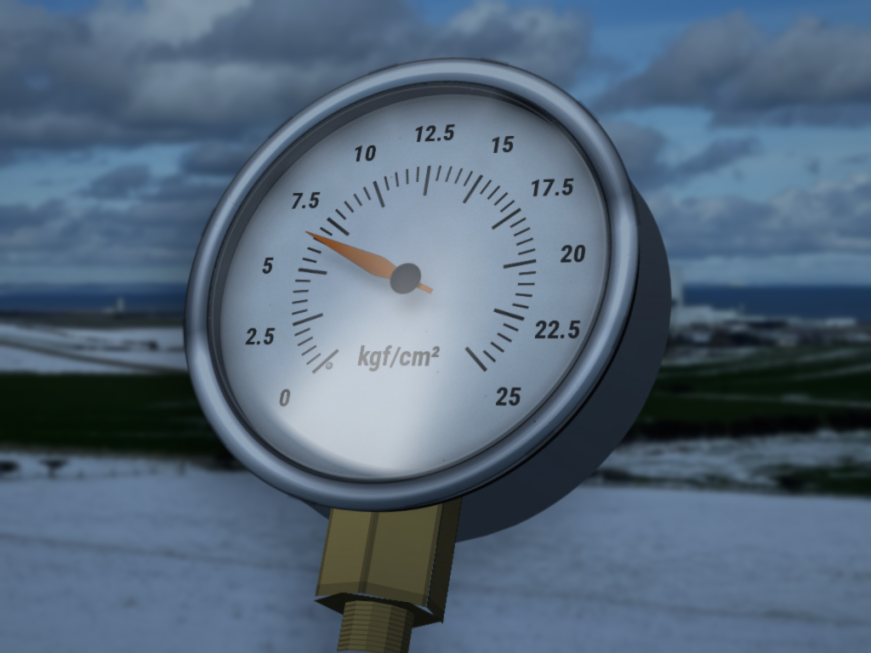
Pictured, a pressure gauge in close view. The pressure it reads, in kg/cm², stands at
6.5 kg/cm²
